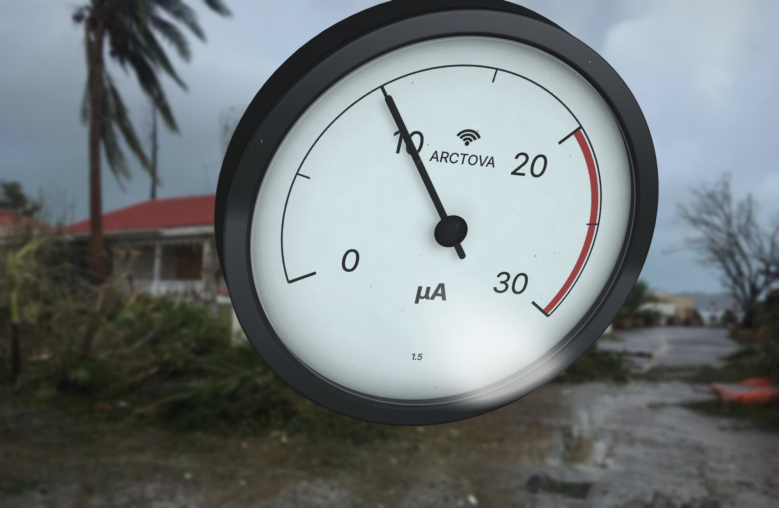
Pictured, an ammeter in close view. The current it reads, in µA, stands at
10 µA
